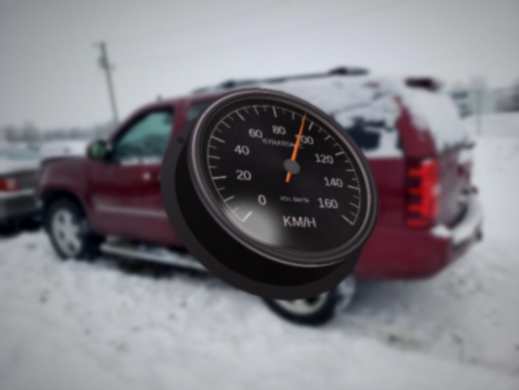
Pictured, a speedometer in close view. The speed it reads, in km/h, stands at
95 km/h
